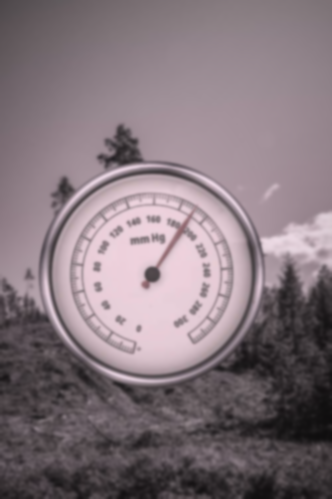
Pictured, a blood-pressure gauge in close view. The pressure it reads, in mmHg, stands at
190 mmHg
